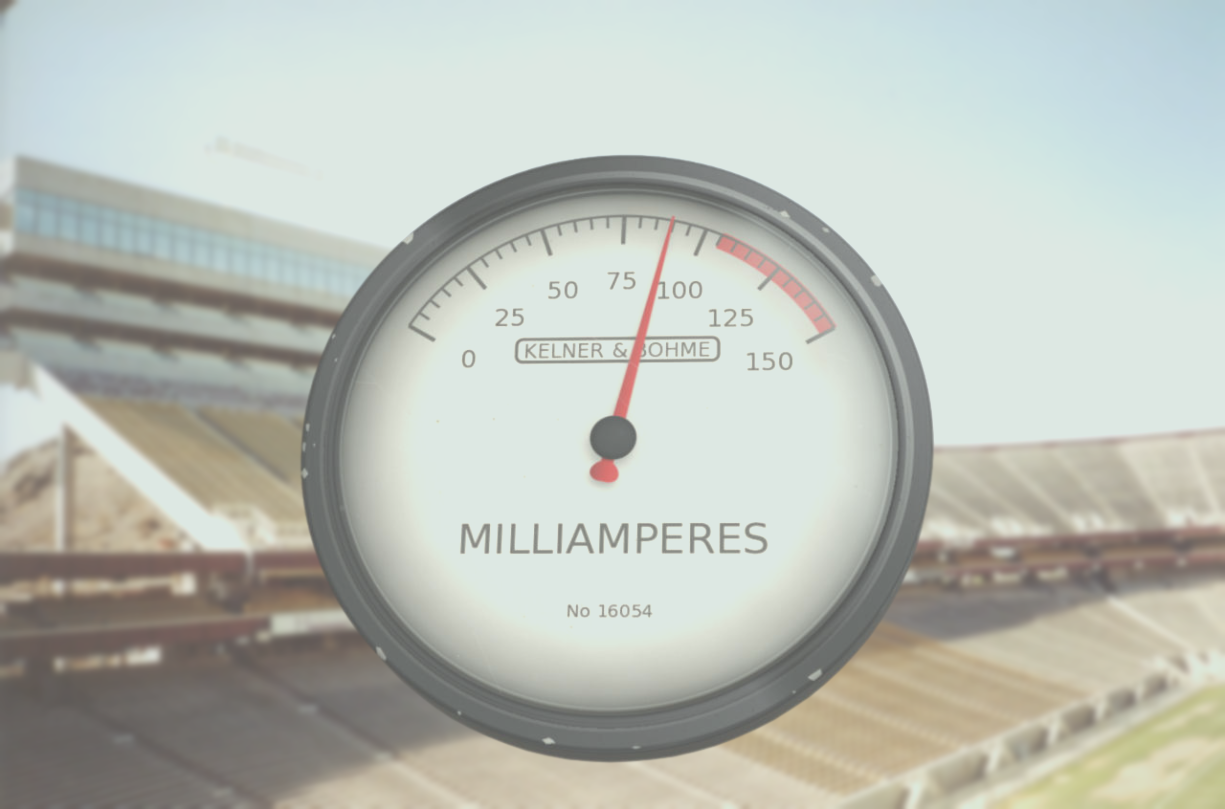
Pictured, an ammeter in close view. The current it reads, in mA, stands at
90 mA
